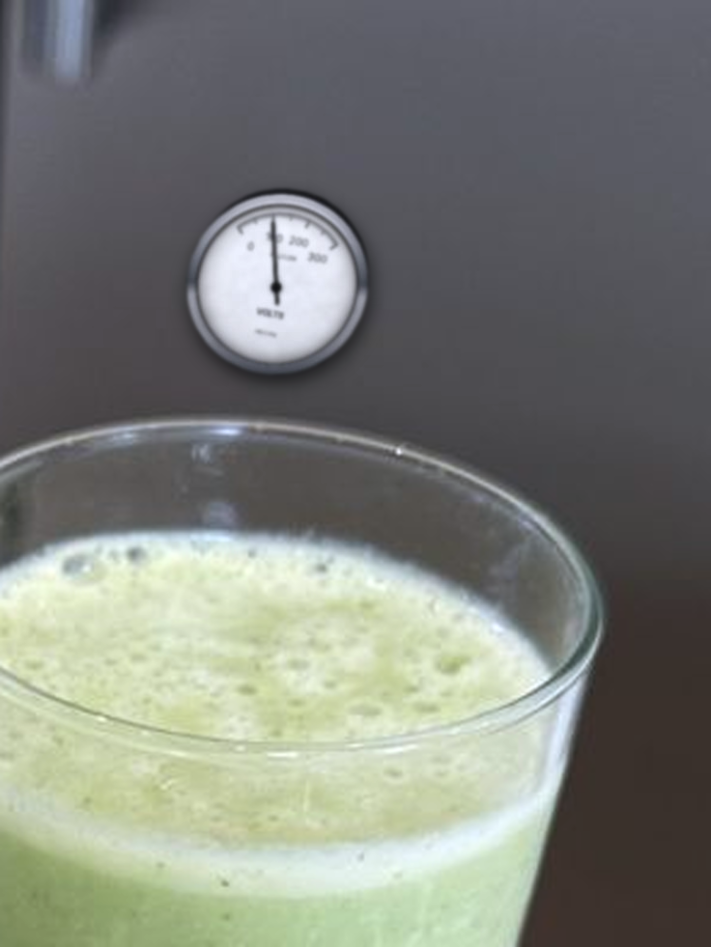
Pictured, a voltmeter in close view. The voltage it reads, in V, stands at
100 V
